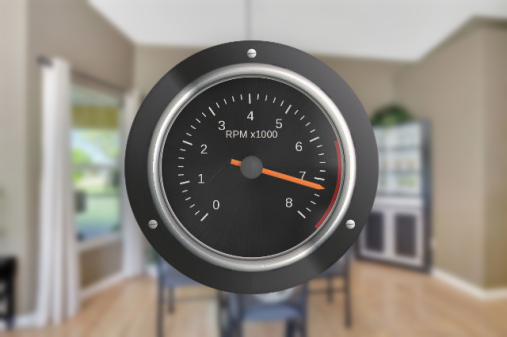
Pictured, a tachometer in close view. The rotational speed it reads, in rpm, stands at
7200 rpm
